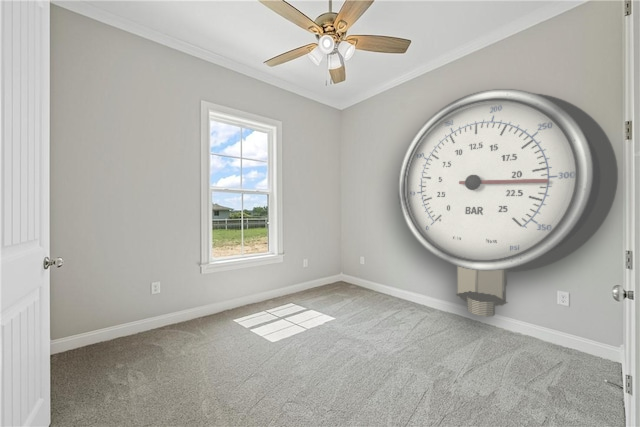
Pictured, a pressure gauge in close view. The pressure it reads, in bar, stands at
21 bar
